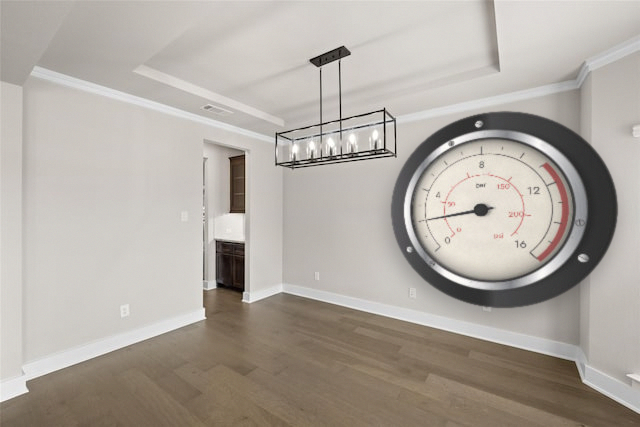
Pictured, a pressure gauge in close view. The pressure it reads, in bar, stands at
2 bar
